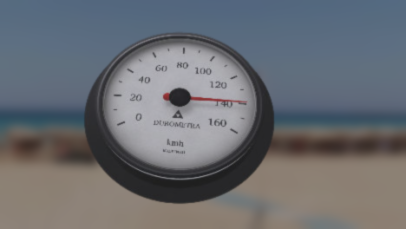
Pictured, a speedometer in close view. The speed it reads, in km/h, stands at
140 km/h
